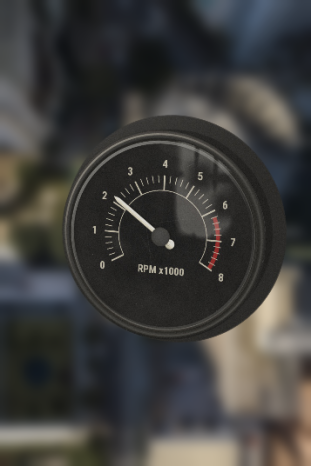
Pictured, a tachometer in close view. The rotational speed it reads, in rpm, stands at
2200 rpm
